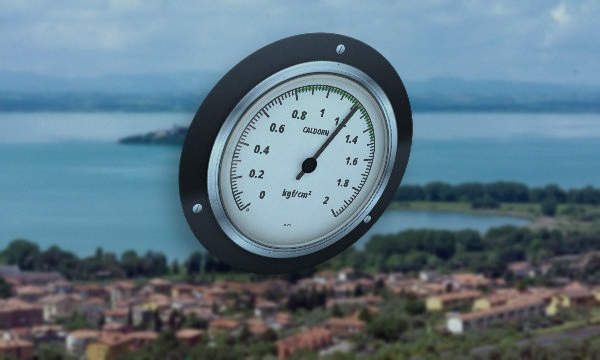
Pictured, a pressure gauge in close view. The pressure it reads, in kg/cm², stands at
1.2 kg/cm²
